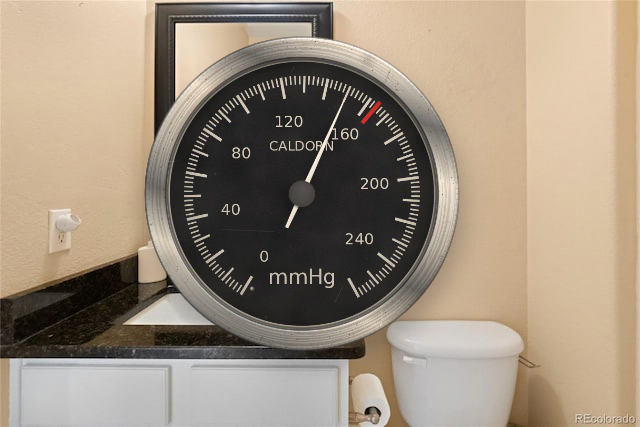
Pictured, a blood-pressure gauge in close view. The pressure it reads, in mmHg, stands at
150 mmHg
